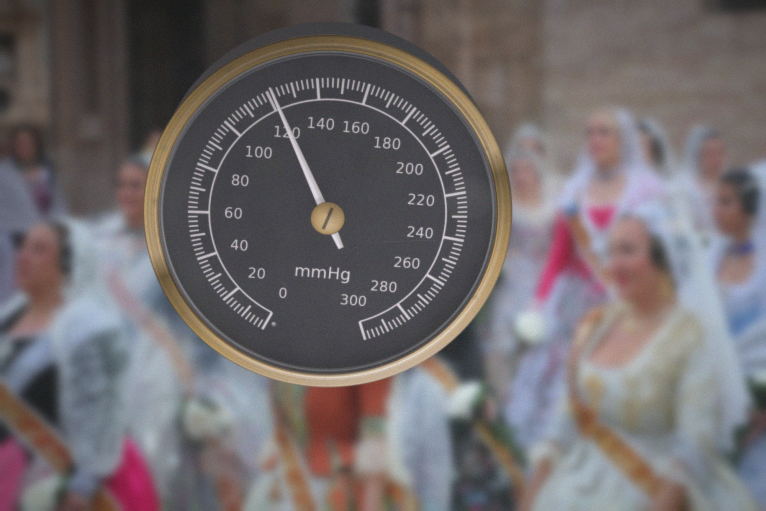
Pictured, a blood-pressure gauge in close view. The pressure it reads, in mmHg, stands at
122 mmHg
